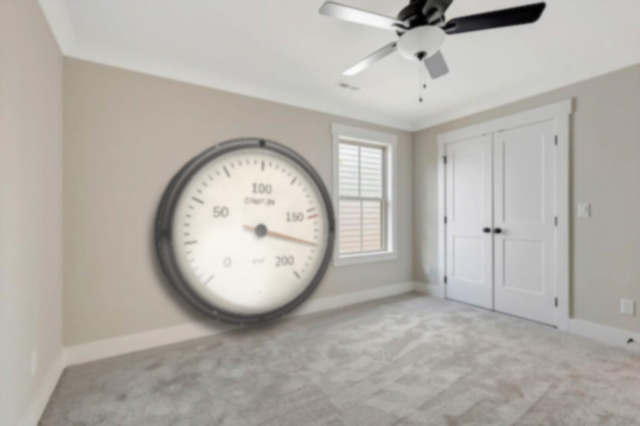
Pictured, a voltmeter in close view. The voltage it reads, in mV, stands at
175 mV
